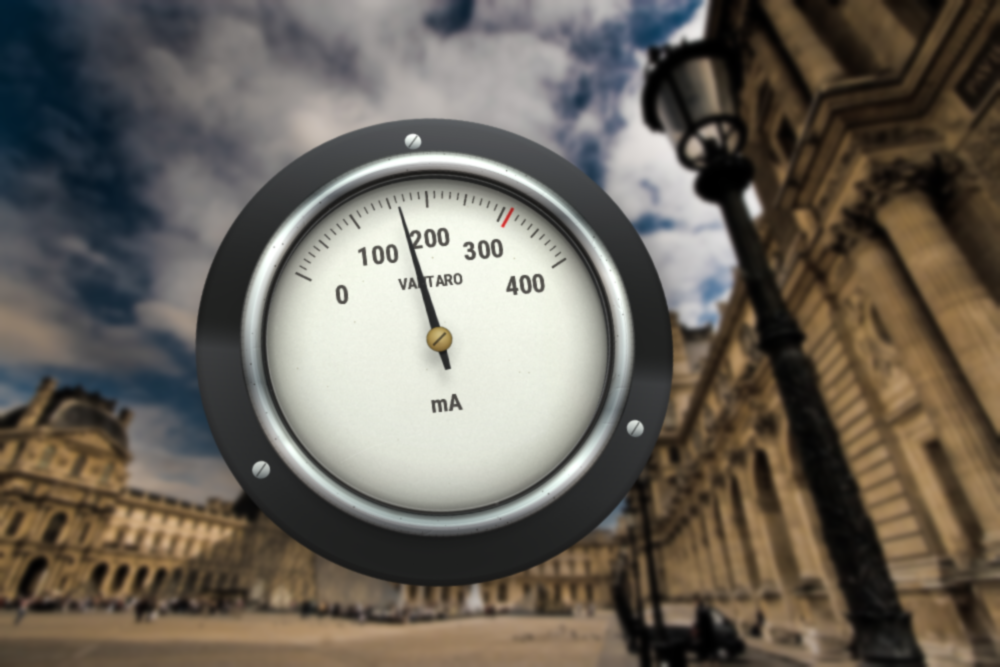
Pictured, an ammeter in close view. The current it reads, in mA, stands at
160 mA
